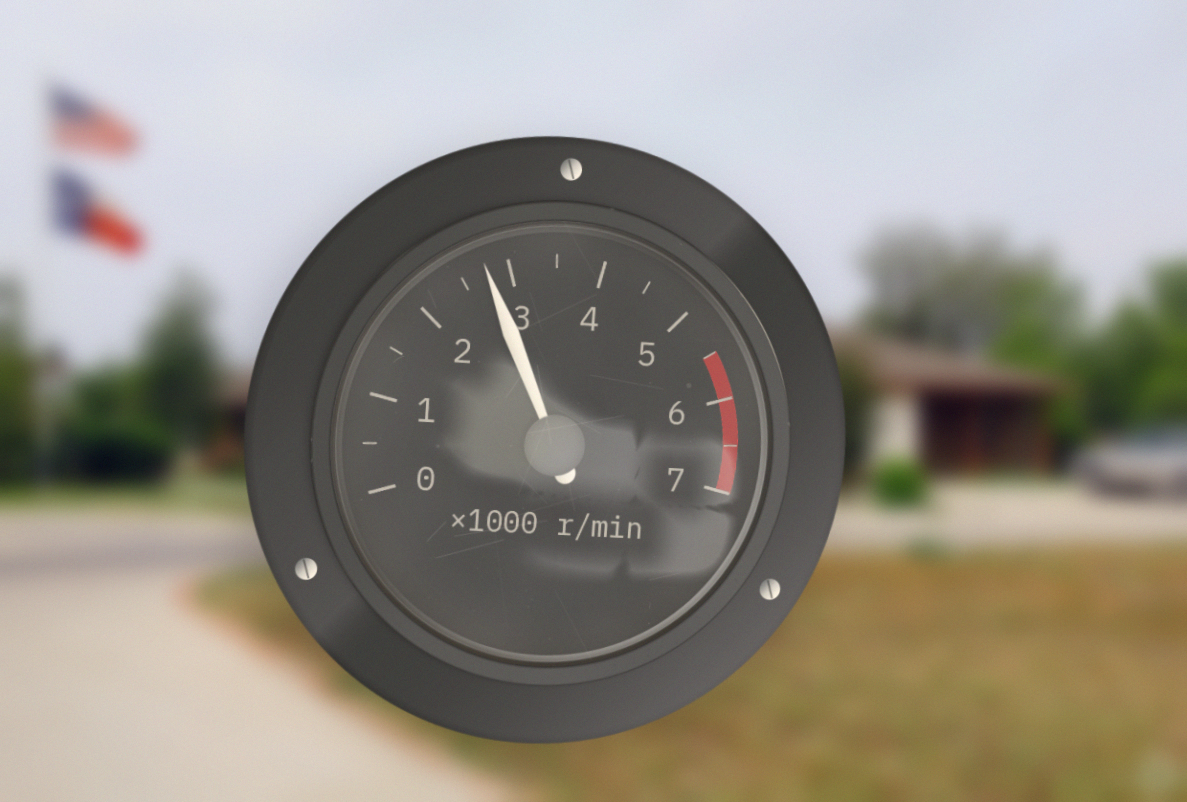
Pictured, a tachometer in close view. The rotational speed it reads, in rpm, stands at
2750 rpm
